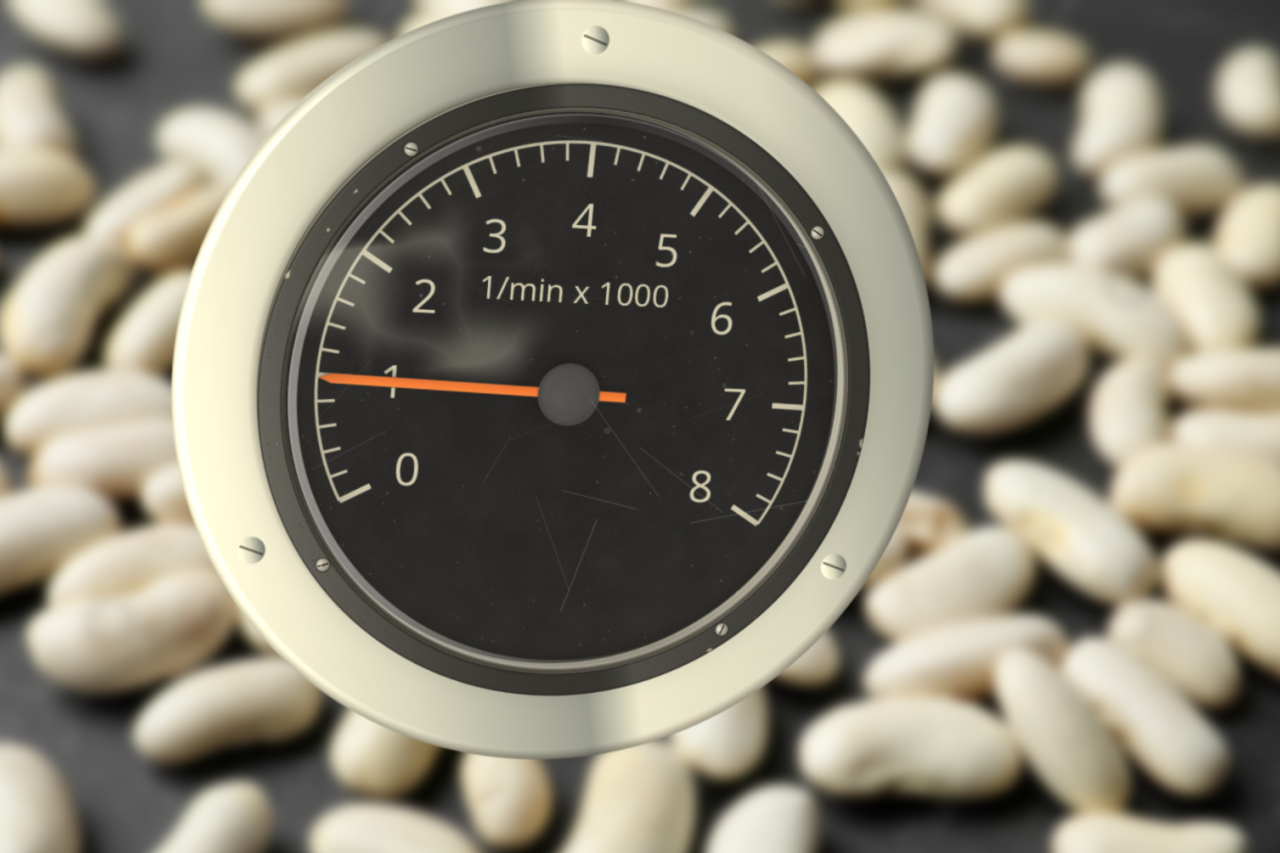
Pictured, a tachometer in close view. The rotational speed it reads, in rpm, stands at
1000 rpm
